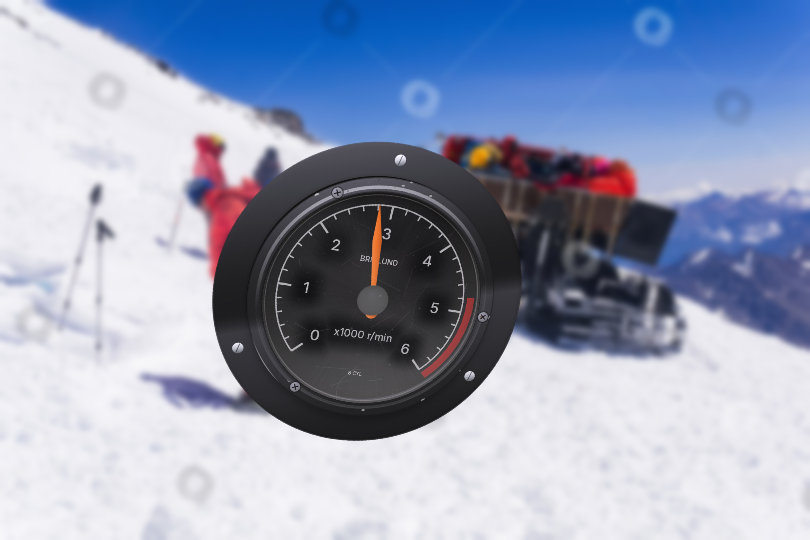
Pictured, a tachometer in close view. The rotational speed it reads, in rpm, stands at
2800 rpm
